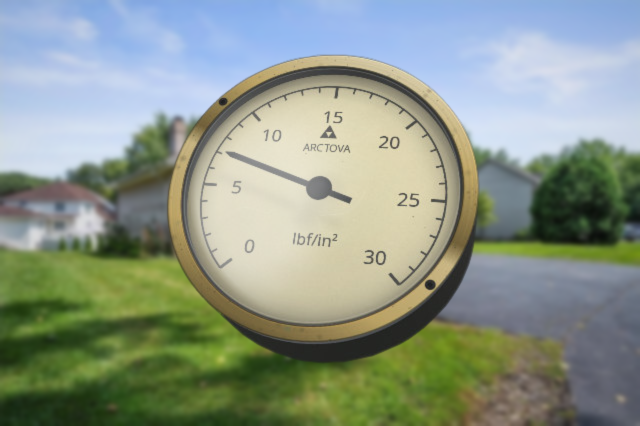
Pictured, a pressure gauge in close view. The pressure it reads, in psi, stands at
7 psi
